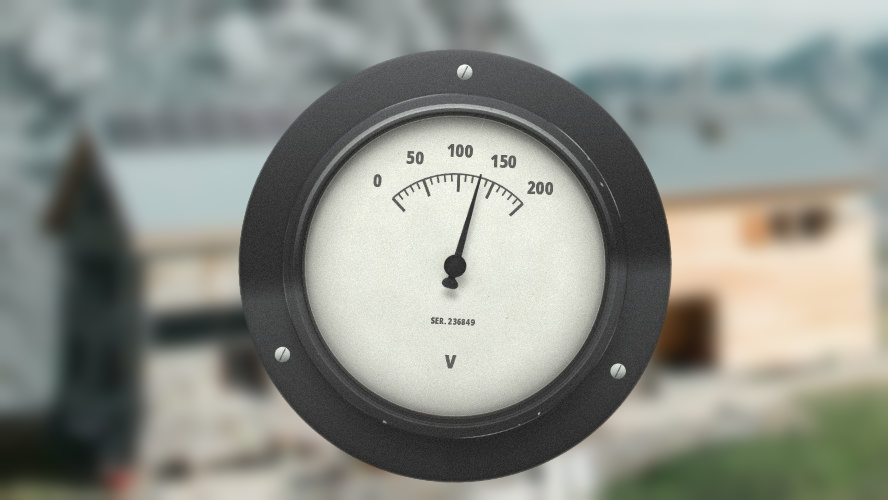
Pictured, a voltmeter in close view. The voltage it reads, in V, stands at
130 V
